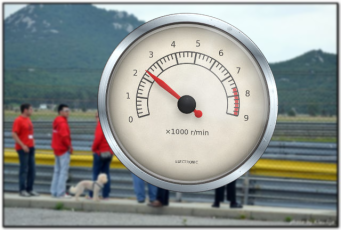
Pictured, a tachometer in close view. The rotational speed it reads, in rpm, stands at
2400 rpm
